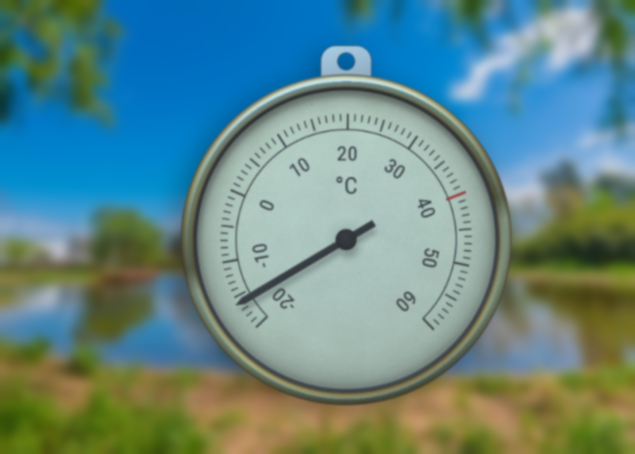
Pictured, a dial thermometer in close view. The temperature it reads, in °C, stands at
-16 °C
